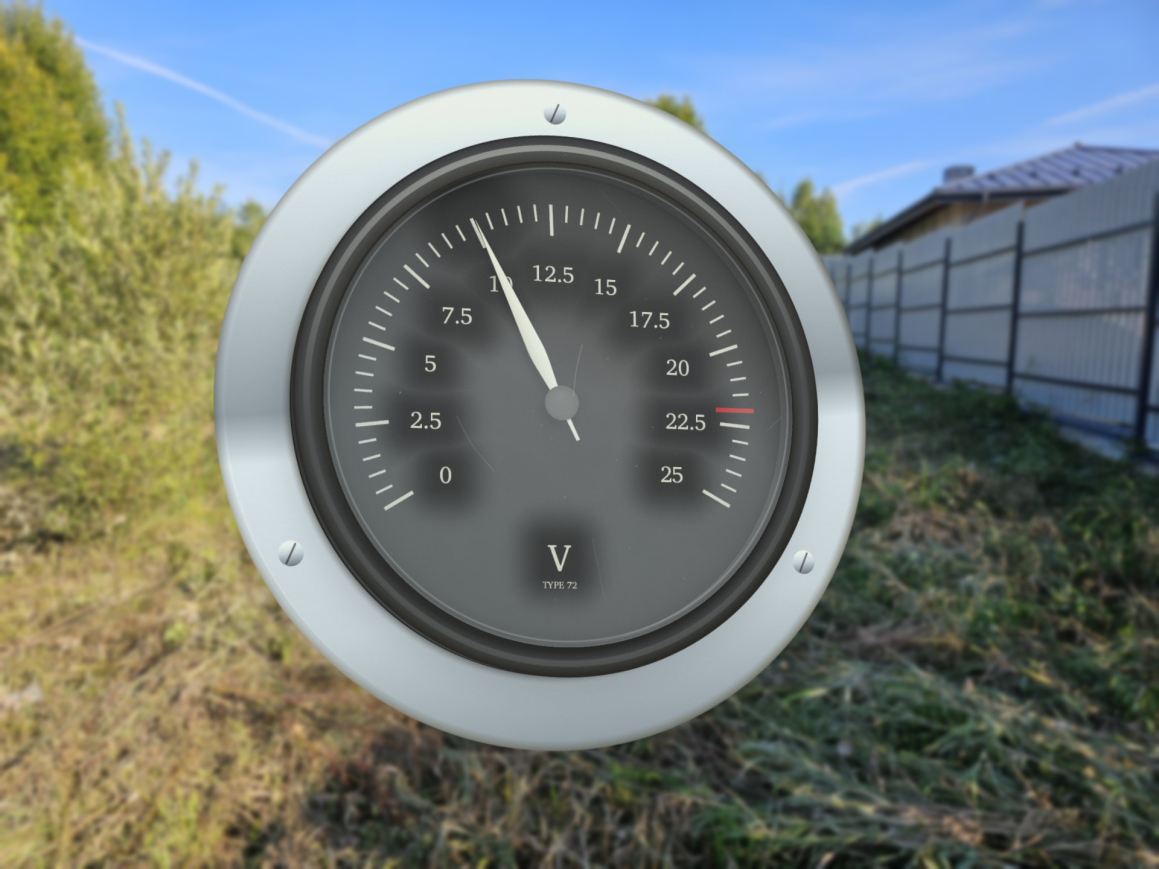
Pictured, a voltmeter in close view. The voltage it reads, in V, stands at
10 V
